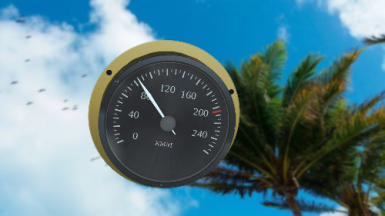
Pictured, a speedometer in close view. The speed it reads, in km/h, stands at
85 km/h
